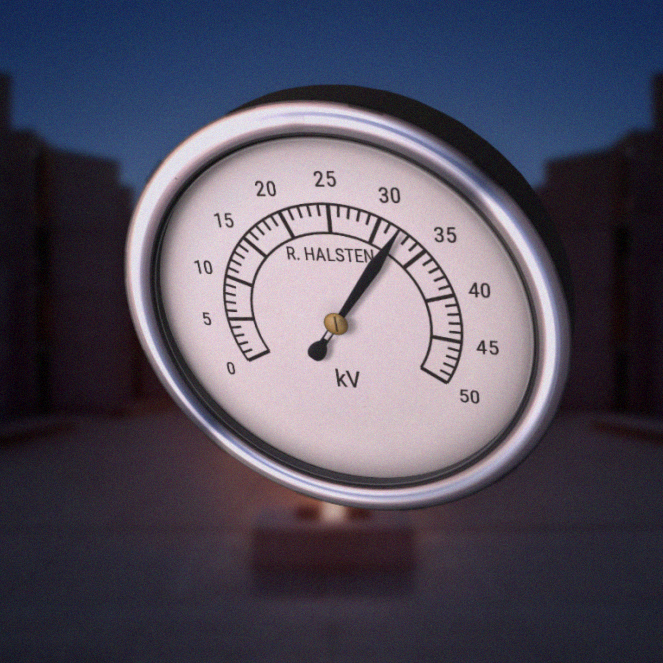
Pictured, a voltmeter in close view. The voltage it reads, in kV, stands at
32 kV
